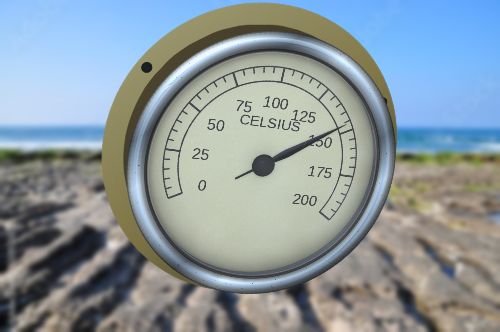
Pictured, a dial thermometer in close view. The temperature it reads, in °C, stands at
145 °C
